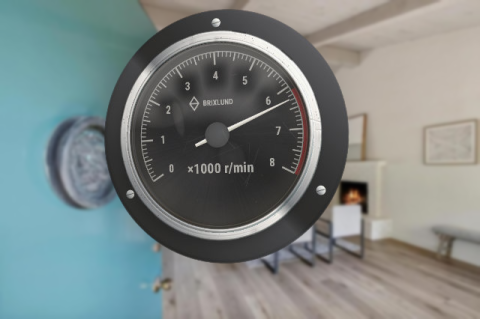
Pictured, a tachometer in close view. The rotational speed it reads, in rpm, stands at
6300 rpm
